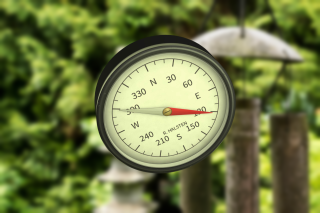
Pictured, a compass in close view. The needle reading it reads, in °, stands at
120 °
